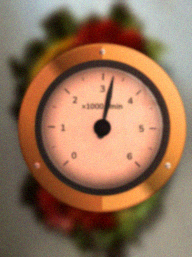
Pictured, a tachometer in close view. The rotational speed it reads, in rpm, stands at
3250 rpm
